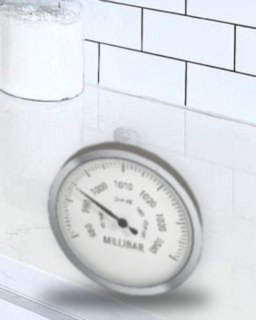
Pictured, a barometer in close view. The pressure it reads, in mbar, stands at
995 mbar
